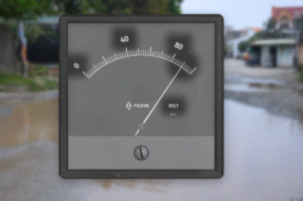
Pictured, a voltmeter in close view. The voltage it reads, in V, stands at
90 V
